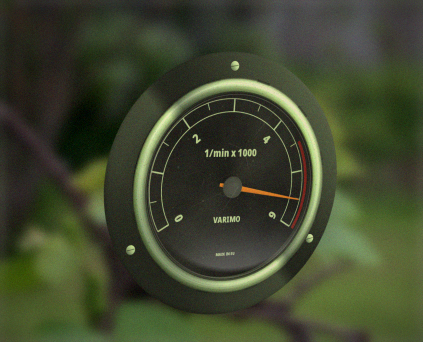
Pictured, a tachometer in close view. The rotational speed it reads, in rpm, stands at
5500 rpm
